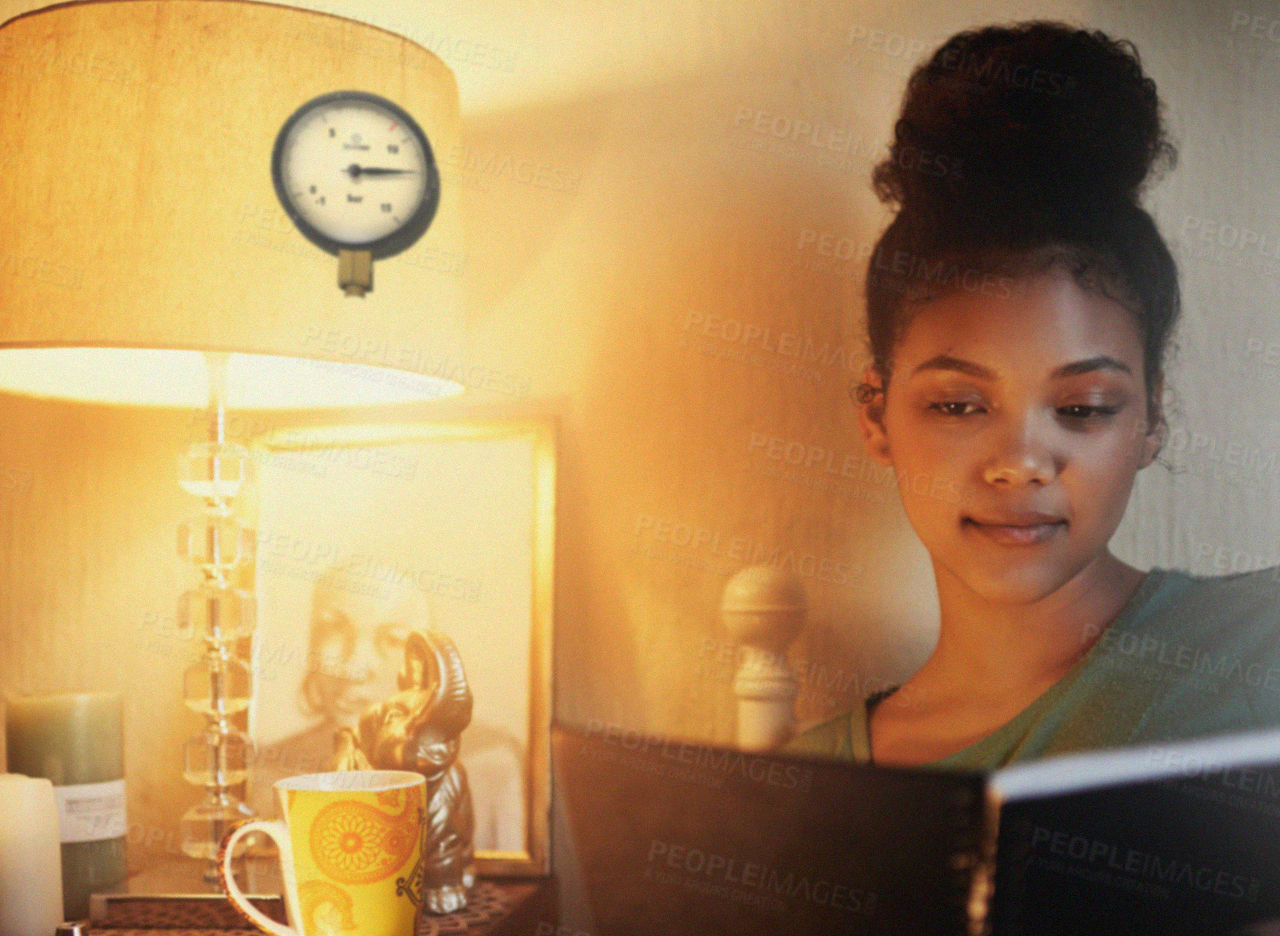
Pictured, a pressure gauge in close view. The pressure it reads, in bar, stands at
12 bar
